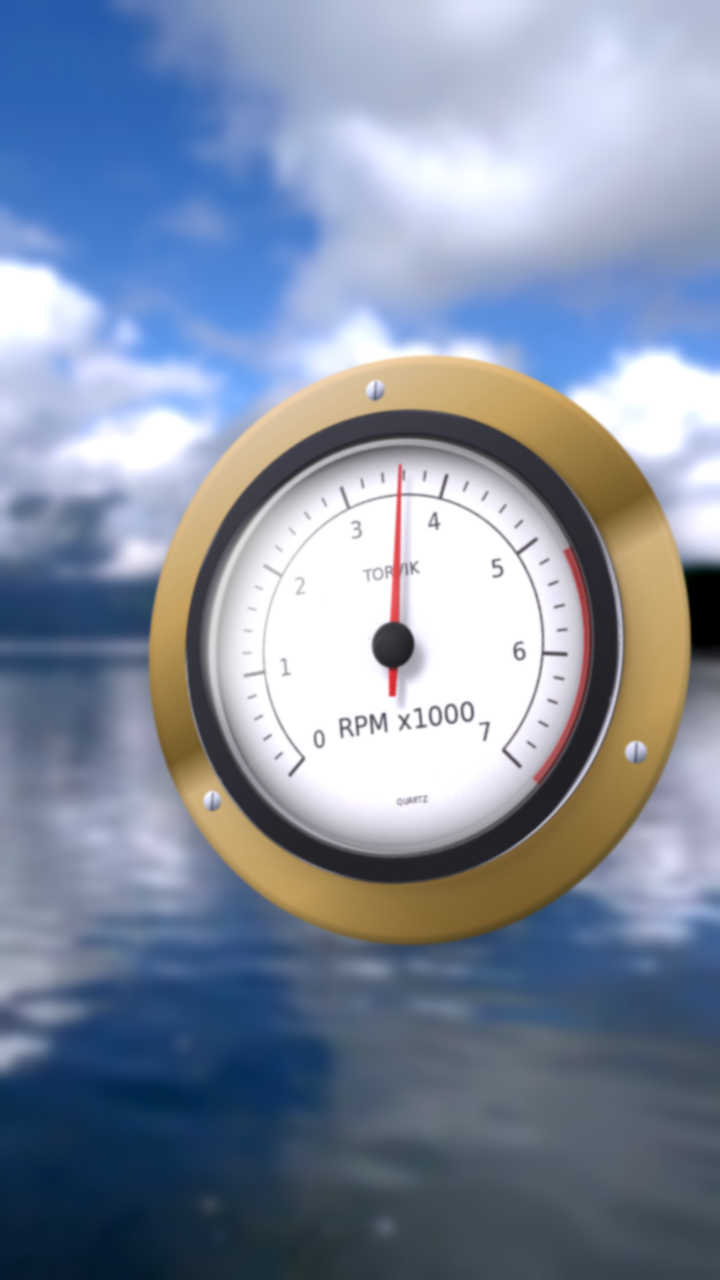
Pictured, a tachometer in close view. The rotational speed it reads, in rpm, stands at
3600 rpm
